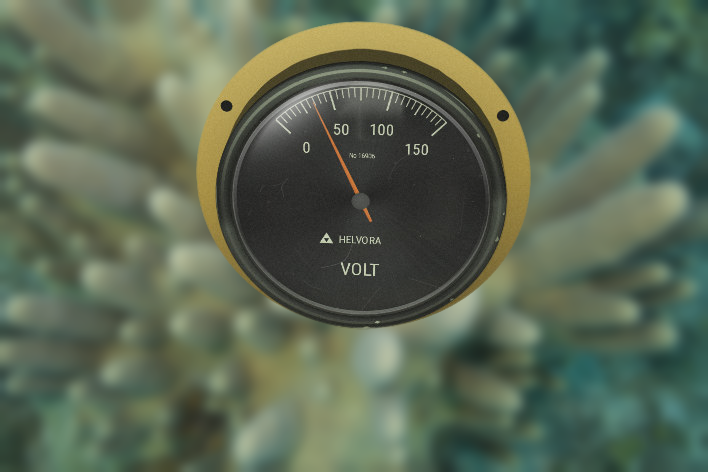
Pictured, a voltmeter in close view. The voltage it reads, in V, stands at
35 V
